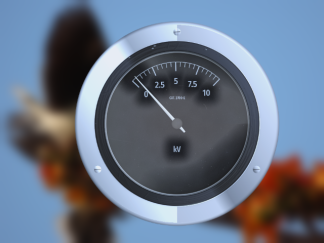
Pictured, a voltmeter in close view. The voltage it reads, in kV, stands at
0.5 kV
